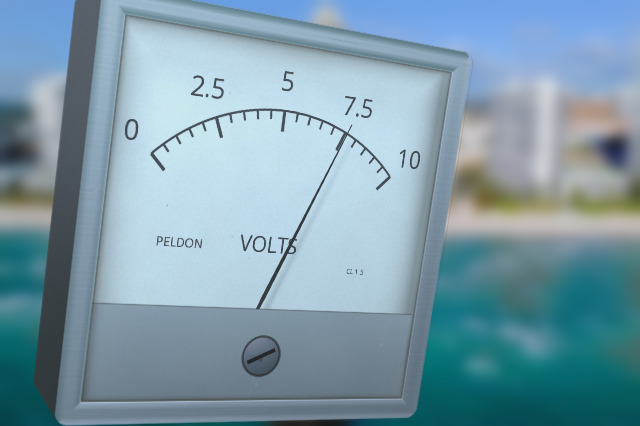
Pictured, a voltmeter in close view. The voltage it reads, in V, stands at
7.5 V
